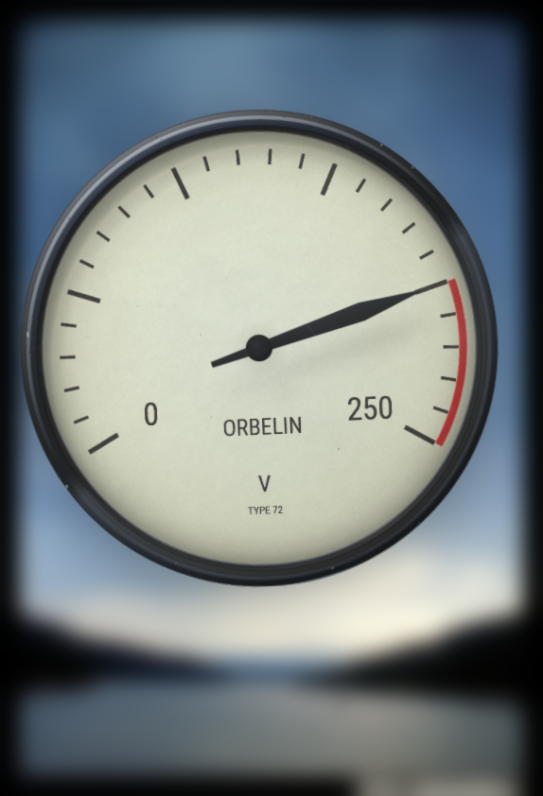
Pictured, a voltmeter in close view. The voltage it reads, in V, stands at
200 V
